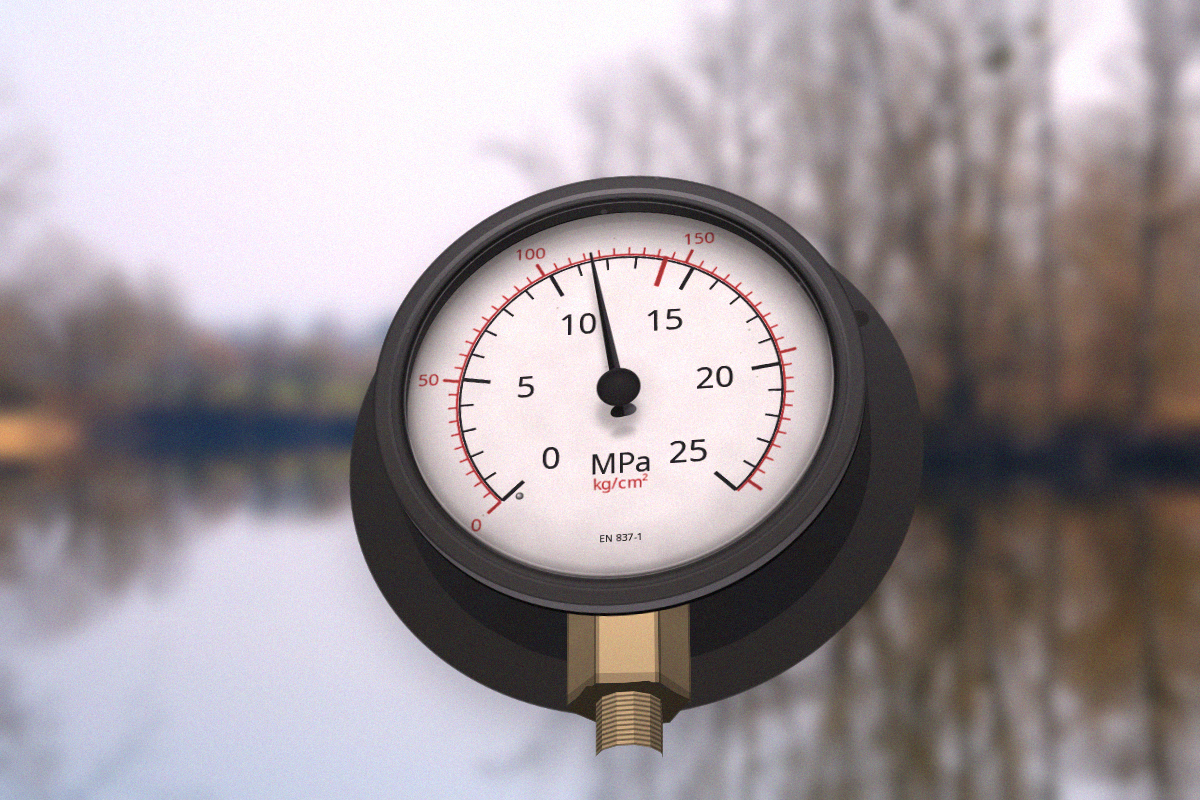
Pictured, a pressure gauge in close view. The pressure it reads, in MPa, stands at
11.5 MPa
